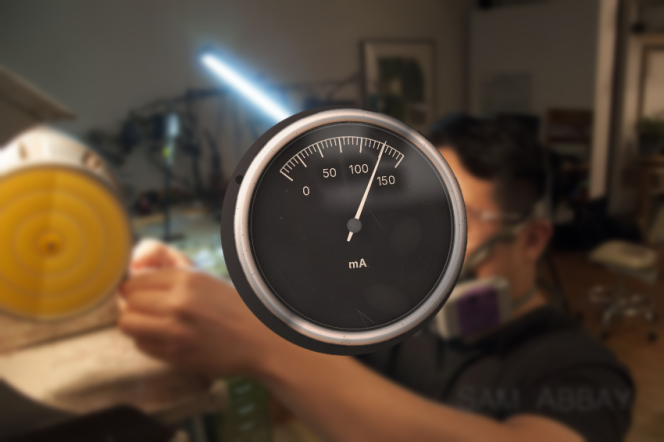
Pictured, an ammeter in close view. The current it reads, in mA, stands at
125 mA
